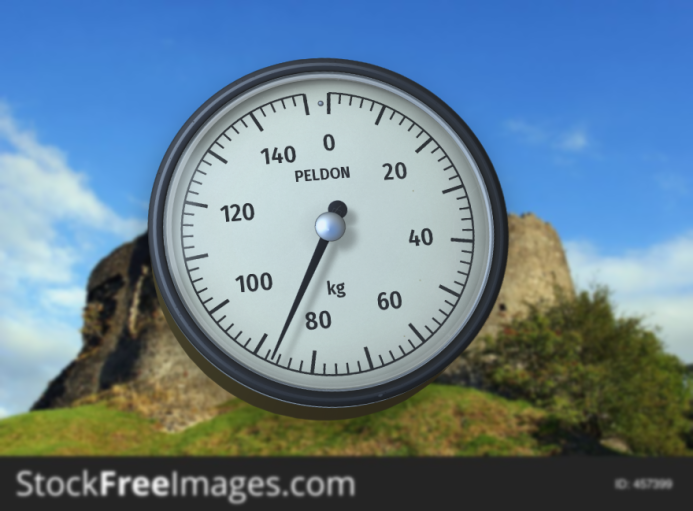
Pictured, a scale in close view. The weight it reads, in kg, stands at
87 kg
